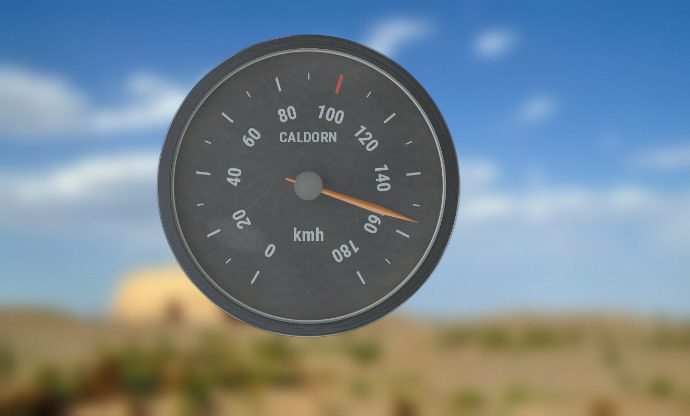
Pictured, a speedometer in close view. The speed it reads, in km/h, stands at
155 km/h
